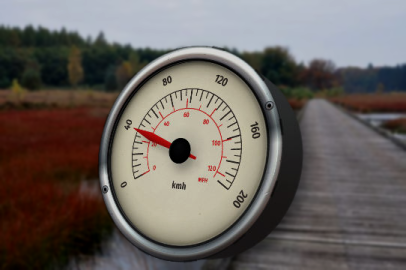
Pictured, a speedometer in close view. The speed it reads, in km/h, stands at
40 km/h
